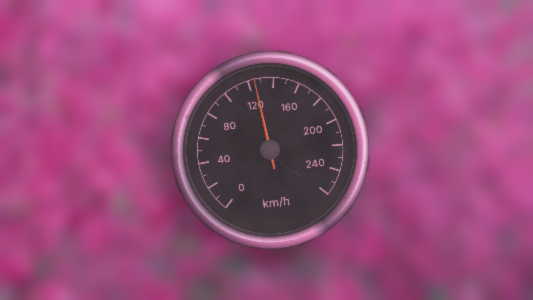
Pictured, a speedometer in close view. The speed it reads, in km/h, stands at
125 km/h
